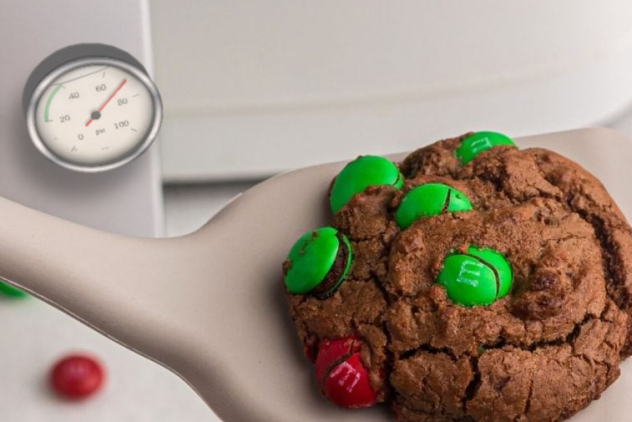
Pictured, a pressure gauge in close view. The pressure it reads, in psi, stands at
70 psi
